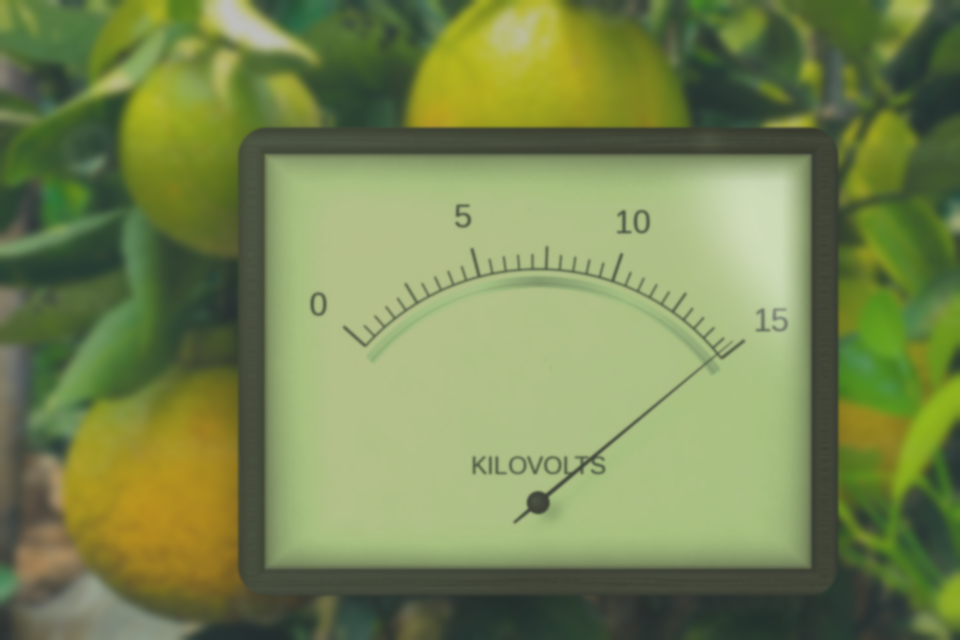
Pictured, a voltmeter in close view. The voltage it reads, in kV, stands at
14.75 kV
